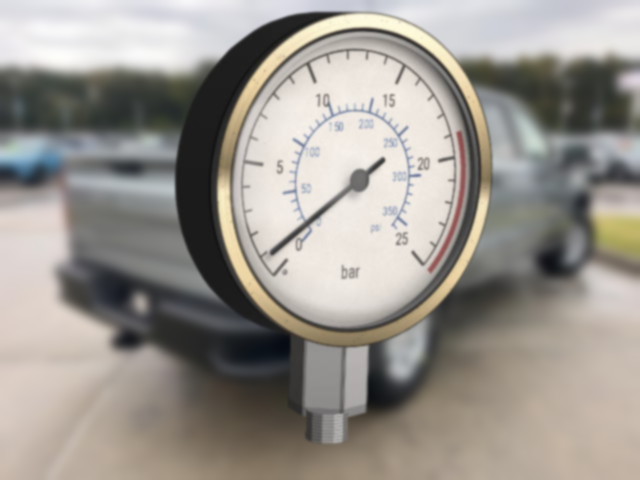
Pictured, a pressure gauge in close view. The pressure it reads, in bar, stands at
1 bar
